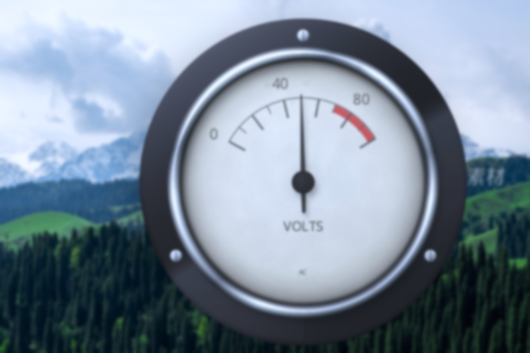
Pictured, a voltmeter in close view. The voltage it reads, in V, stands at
50 V
